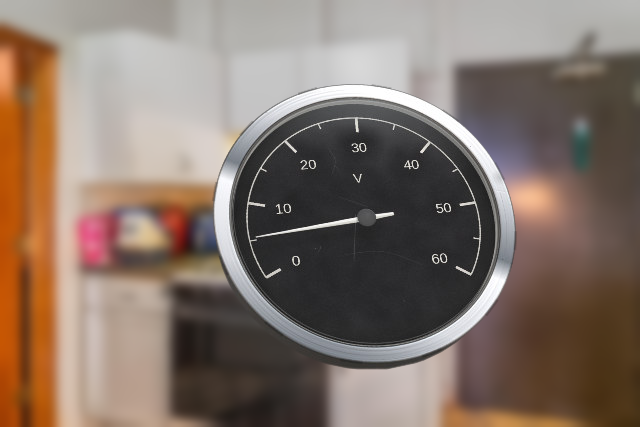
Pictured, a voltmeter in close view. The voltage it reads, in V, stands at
5 V
